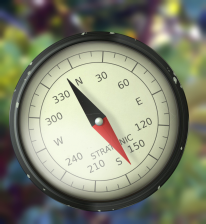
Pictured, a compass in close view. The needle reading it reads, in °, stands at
170 °
